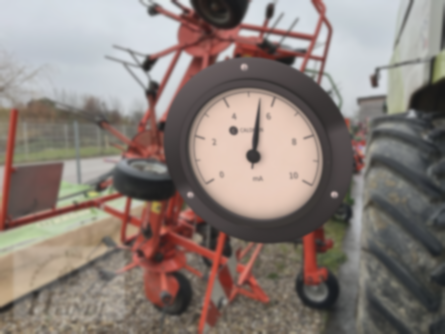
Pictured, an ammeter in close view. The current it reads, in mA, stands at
5.5 mA
